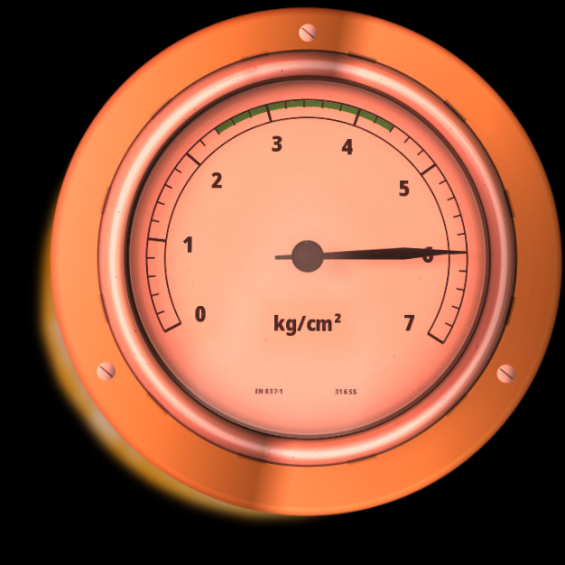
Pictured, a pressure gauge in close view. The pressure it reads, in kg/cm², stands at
6 kg/cm²
